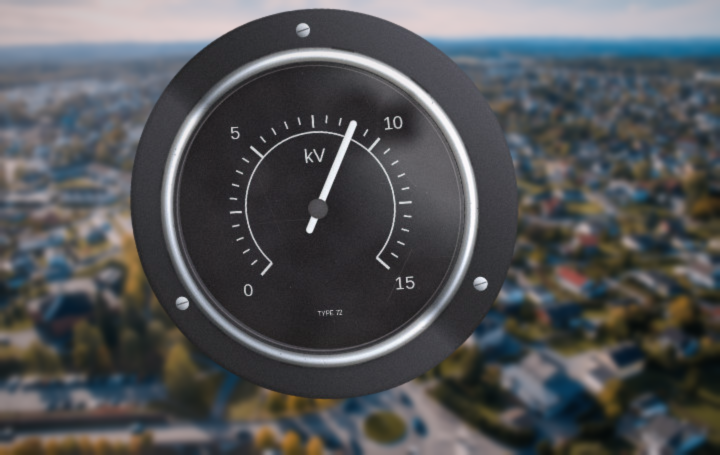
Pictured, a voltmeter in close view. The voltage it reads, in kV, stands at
9 kV
